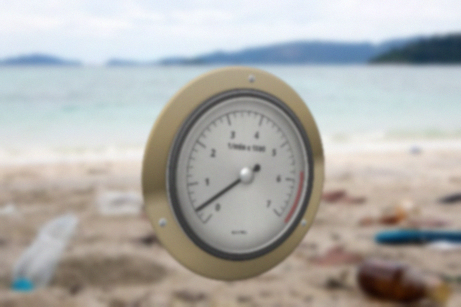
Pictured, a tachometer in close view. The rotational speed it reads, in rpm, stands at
400 rpm
